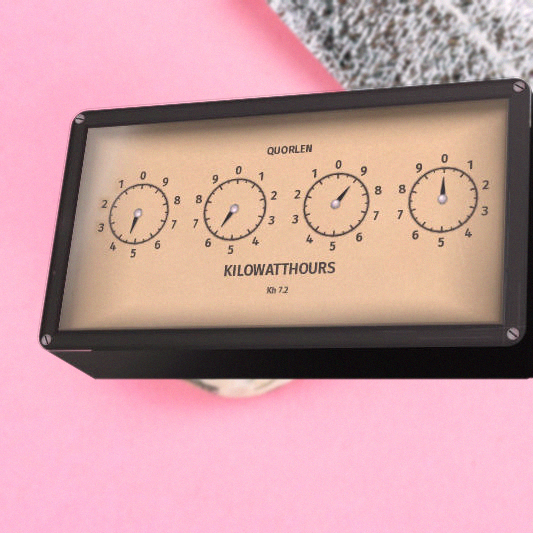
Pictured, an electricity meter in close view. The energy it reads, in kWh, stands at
4590 kWh
